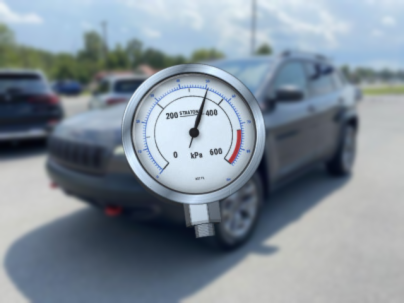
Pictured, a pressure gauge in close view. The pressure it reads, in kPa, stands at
350 kPa
